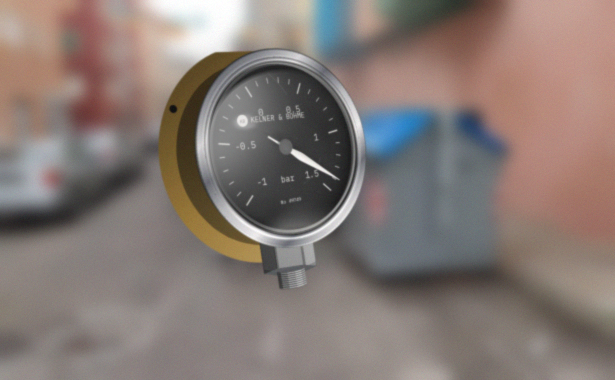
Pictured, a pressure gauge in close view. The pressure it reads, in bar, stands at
1.4 bar
